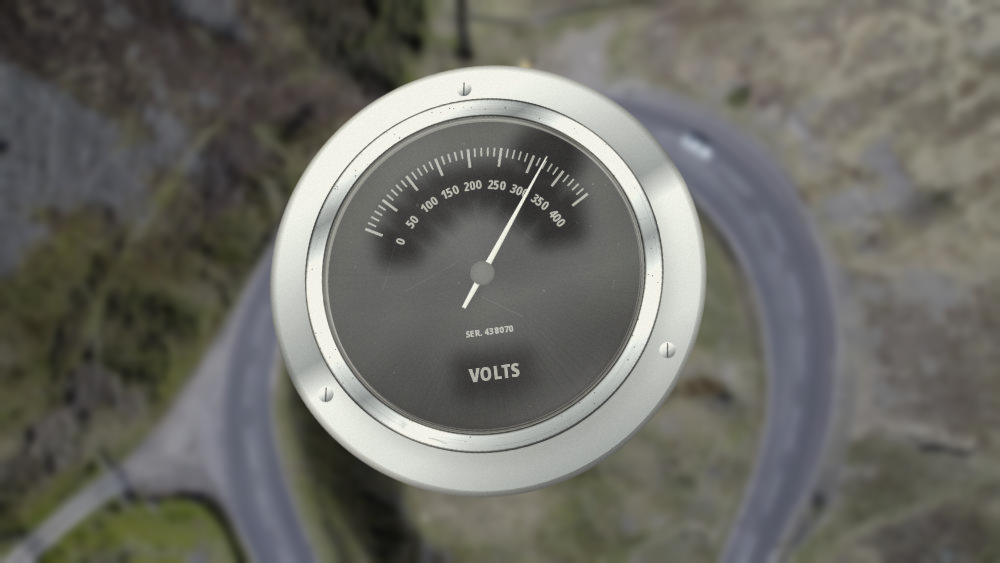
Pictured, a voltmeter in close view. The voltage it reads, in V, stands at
320 V
